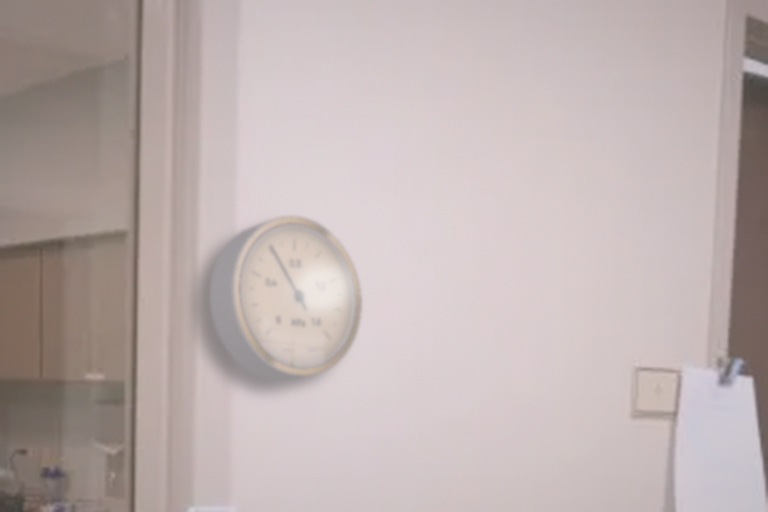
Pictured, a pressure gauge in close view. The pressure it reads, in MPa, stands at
0.6 MPa
